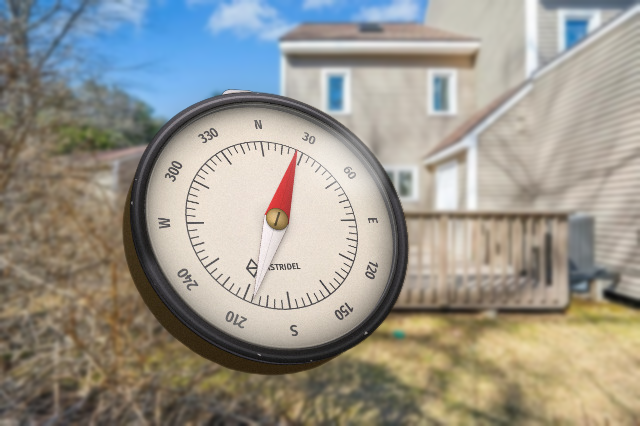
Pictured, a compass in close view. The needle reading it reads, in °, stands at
25 °
